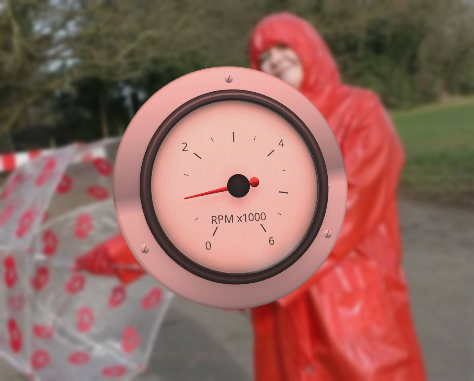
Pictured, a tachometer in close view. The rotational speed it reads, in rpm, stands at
1000 rpm
